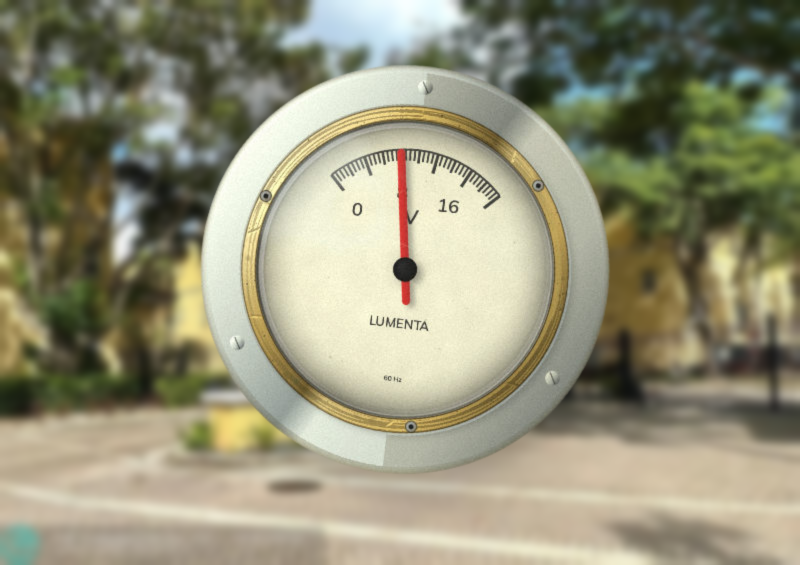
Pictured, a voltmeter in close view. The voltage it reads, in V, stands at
8 V
